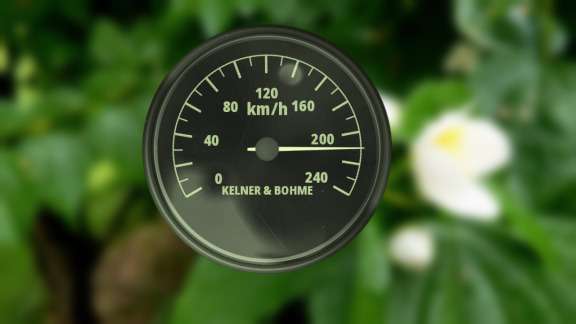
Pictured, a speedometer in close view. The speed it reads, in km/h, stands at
210 km/h
